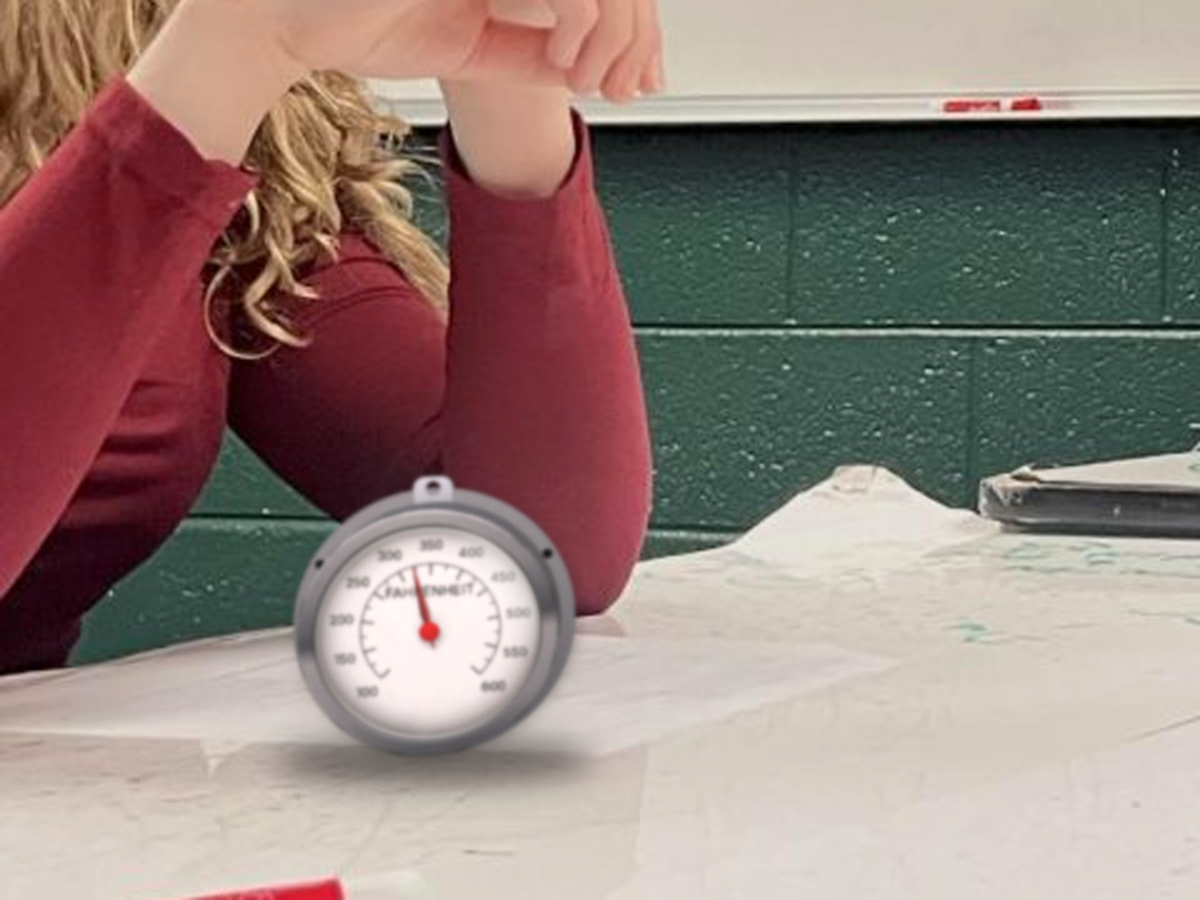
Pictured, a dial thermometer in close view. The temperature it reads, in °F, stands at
325 °F
